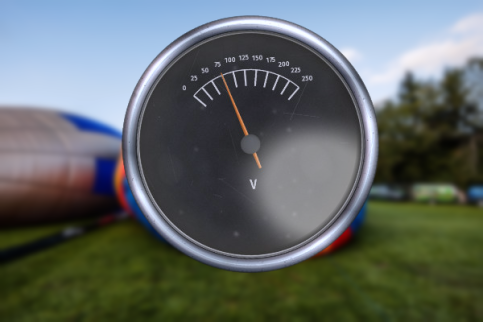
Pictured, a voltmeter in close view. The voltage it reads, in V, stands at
75 V
